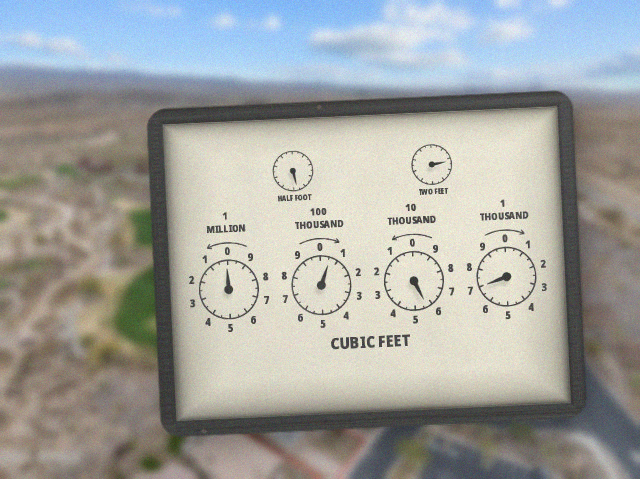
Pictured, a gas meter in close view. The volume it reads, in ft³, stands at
5700 ft³
